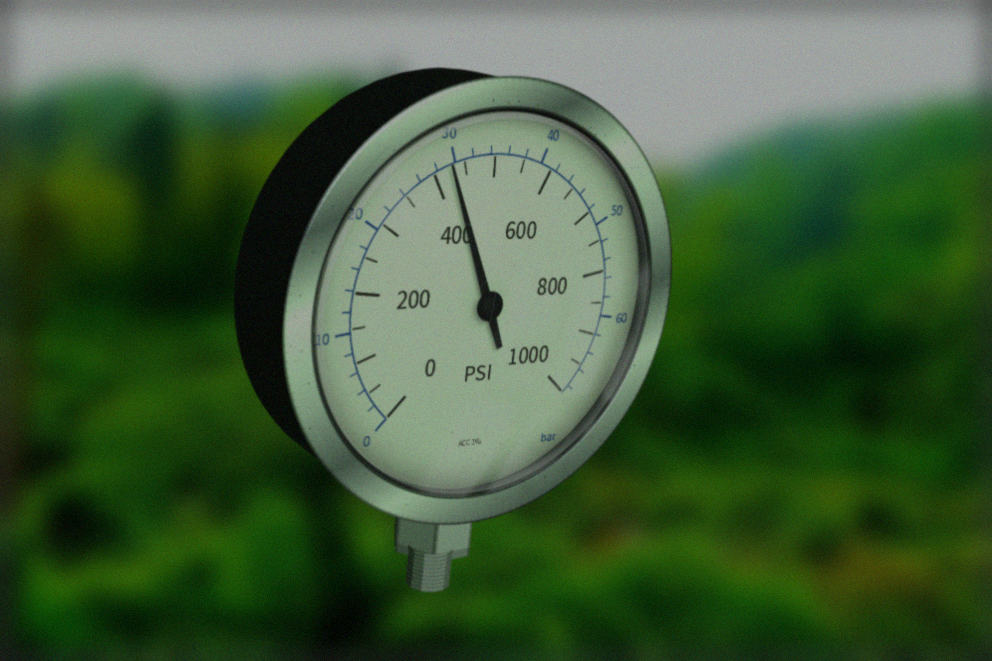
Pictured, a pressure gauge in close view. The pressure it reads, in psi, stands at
425 psi
